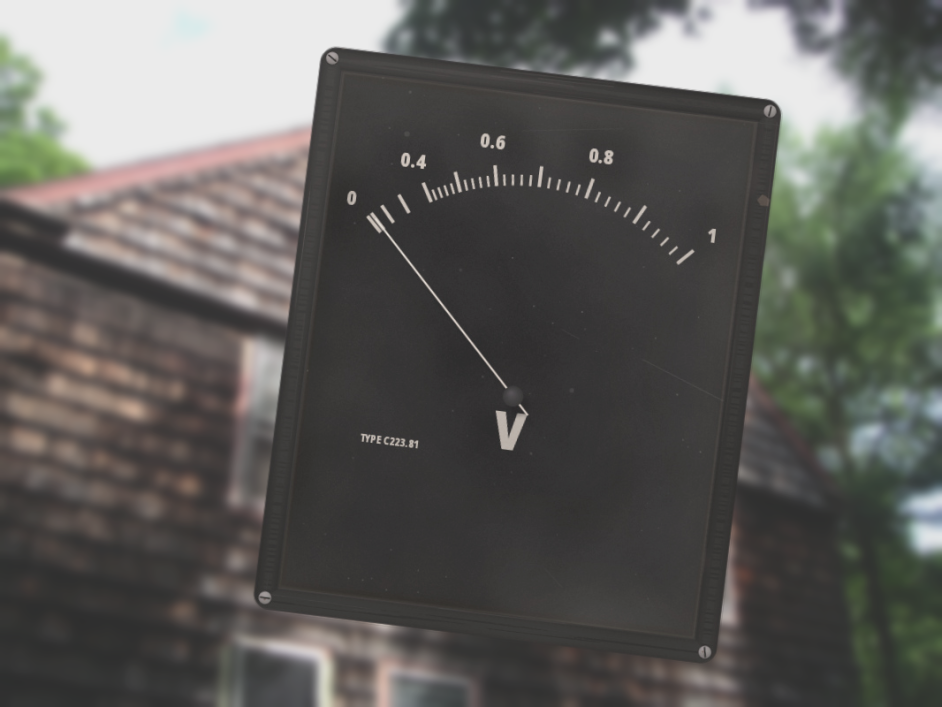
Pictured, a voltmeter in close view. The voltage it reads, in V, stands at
0.1 V
